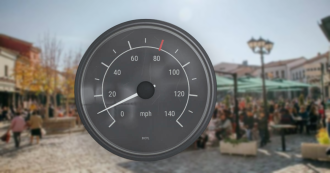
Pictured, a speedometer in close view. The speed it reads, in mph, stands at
10 mph
